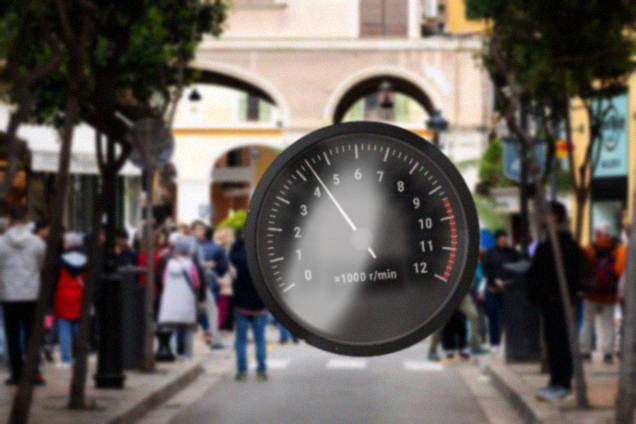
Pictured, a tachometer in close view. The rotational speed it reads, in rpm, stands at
4400 rpm
